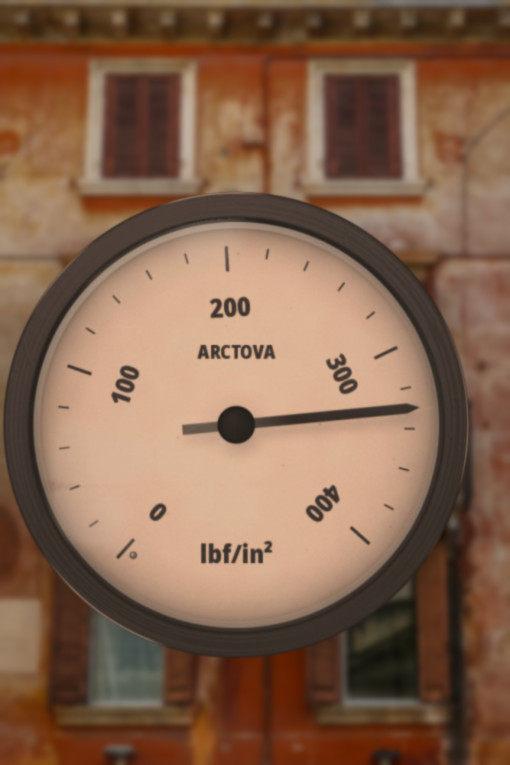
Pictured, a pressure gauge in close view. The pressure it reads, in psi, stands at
330 psi
